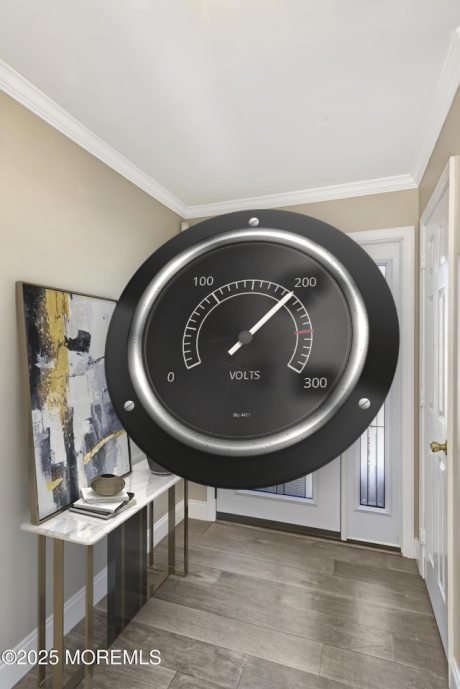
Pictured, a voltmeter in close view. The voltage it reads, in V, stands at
200 V
